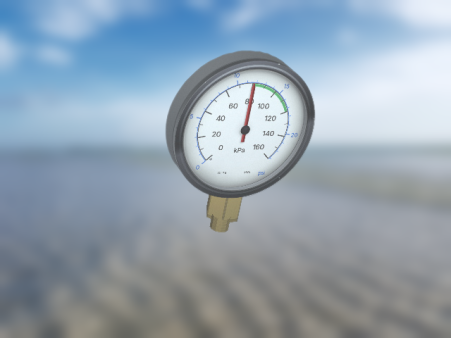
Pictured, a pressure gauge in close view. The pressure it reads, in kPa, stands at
80 kPa
